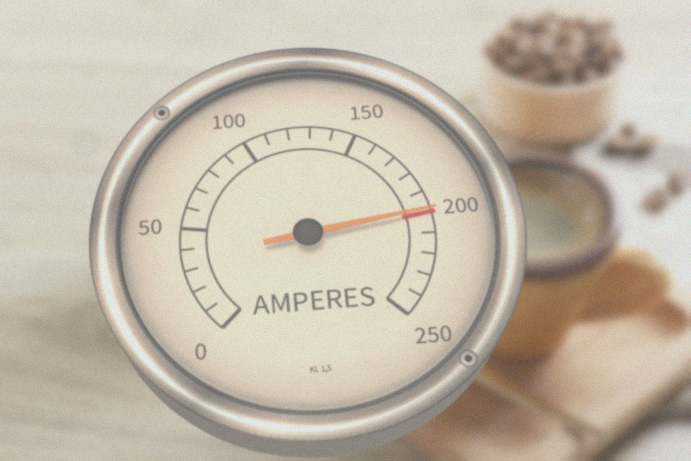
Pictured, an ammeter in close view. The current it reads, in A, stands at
200 A
